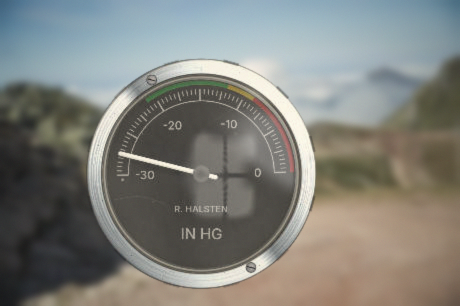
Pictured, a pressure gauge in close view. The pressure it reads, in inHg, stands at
-27.5 inHg
